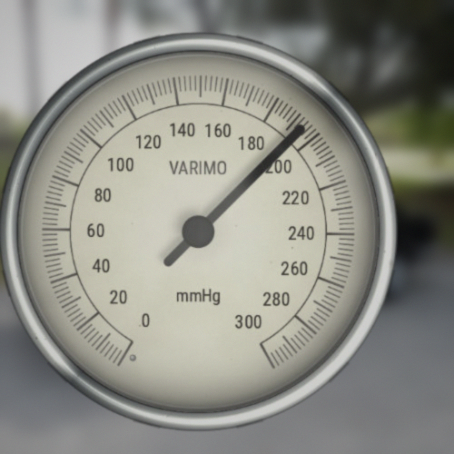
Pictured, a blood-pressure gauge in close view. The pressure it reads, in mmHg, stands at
194 mmHg
